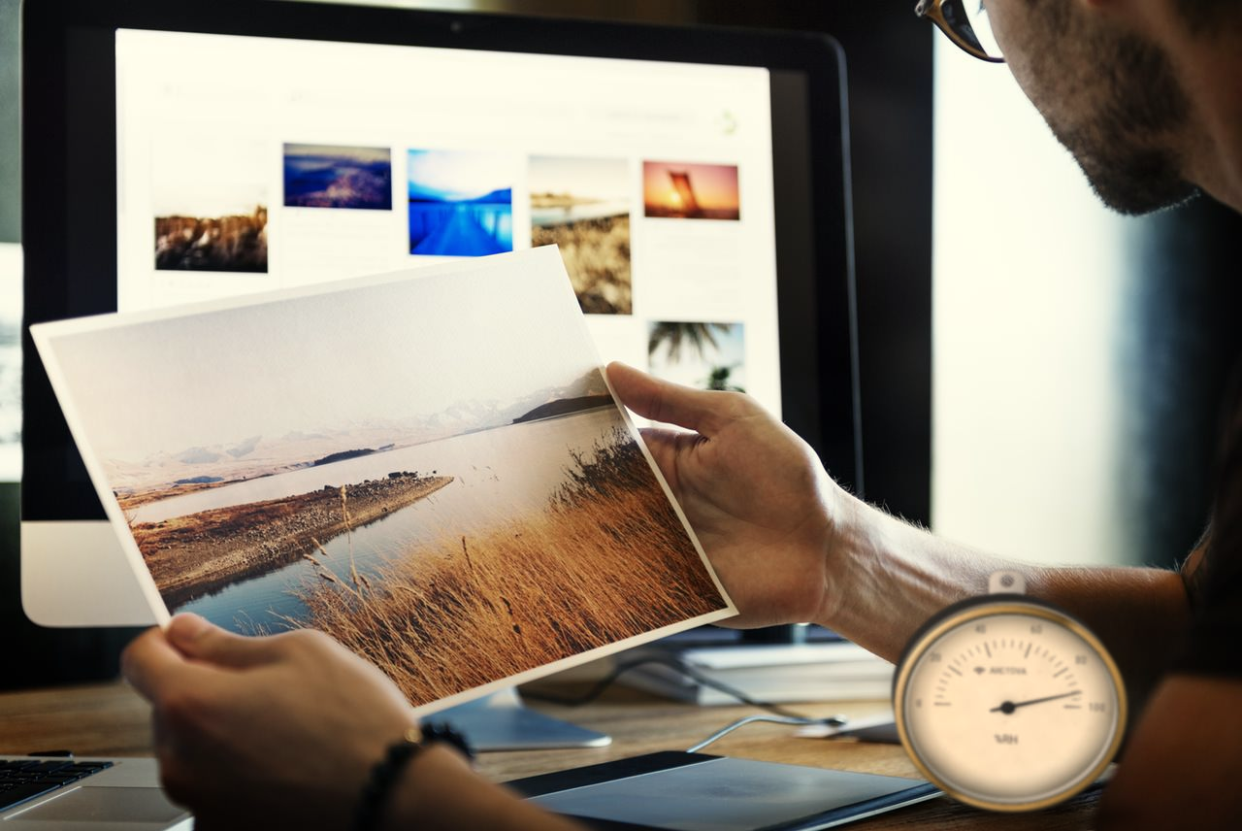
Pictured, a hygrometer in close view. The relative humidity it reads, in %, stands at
92 %
